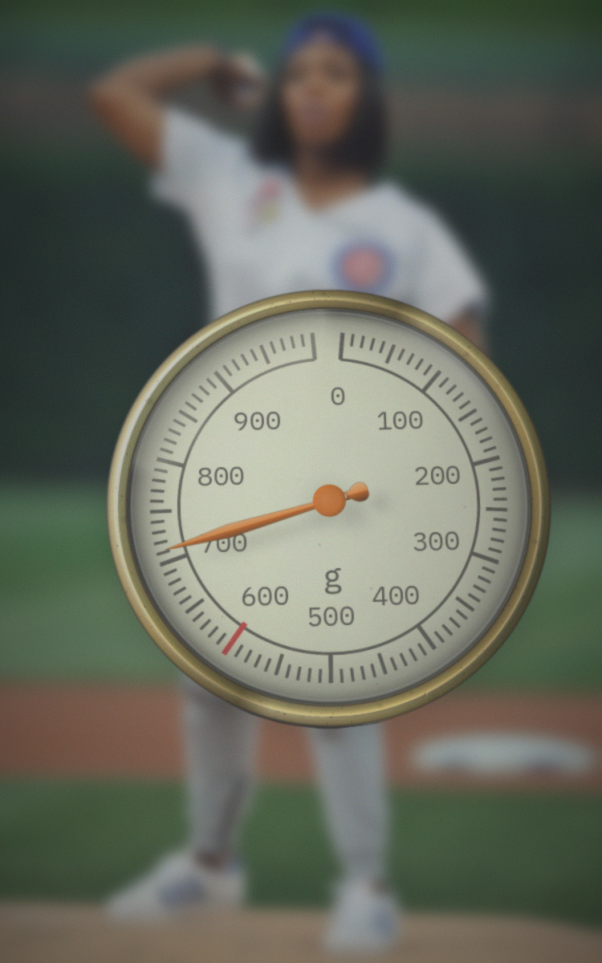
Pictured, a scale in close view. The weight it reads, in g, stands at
710 g
